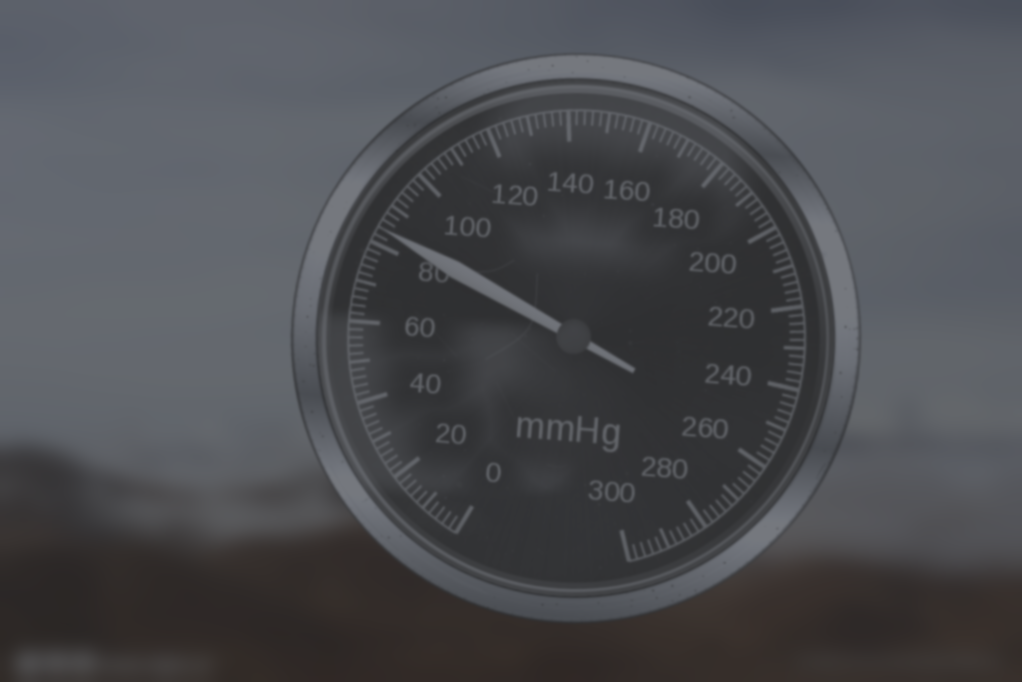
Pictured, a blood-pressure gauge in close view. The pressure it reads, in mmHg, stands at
84 mmHg
